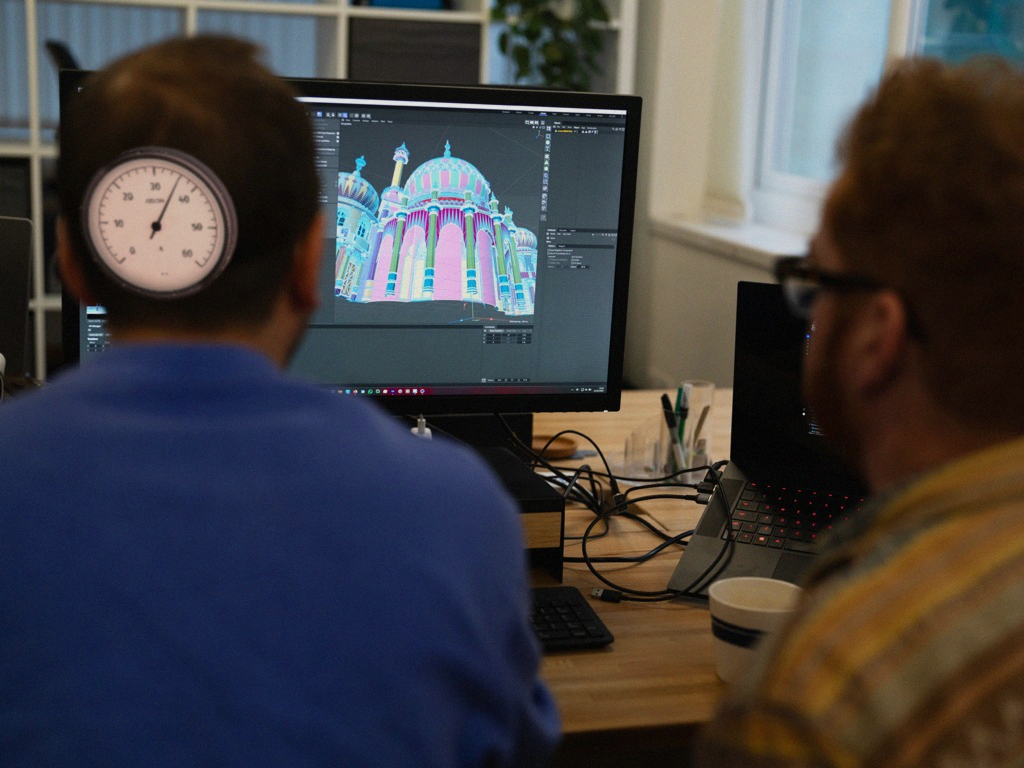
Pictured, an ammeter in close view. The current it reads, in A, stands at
36 A
